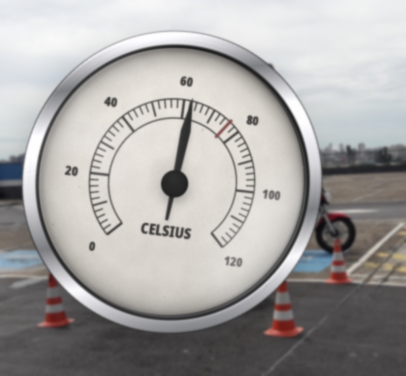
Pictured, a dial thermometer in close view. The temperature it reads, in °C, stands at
62 °C
